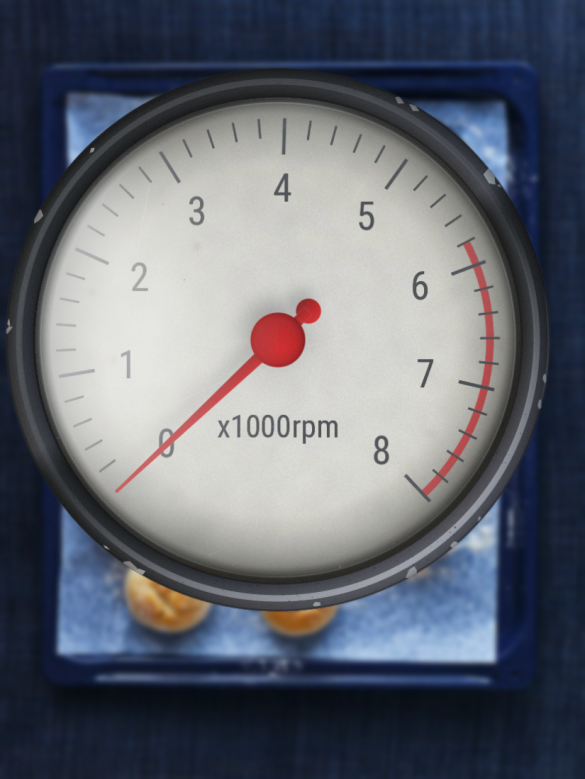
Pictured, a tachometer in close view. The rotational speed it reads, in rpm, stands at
0 rpm
